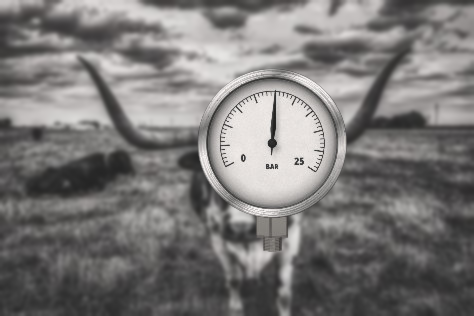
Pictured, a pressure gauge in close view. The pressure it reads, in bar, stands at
12.5 bar
